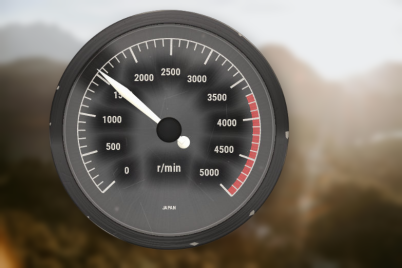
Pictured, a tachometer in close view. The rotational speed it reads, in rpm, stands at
1550 rpm
